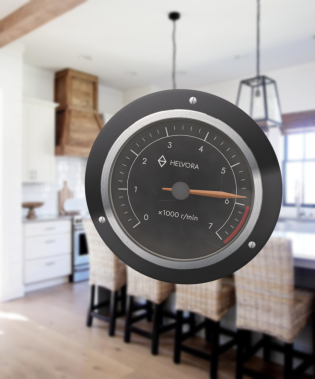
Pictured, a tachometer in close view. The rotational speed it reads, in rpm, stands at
5800 rpm
